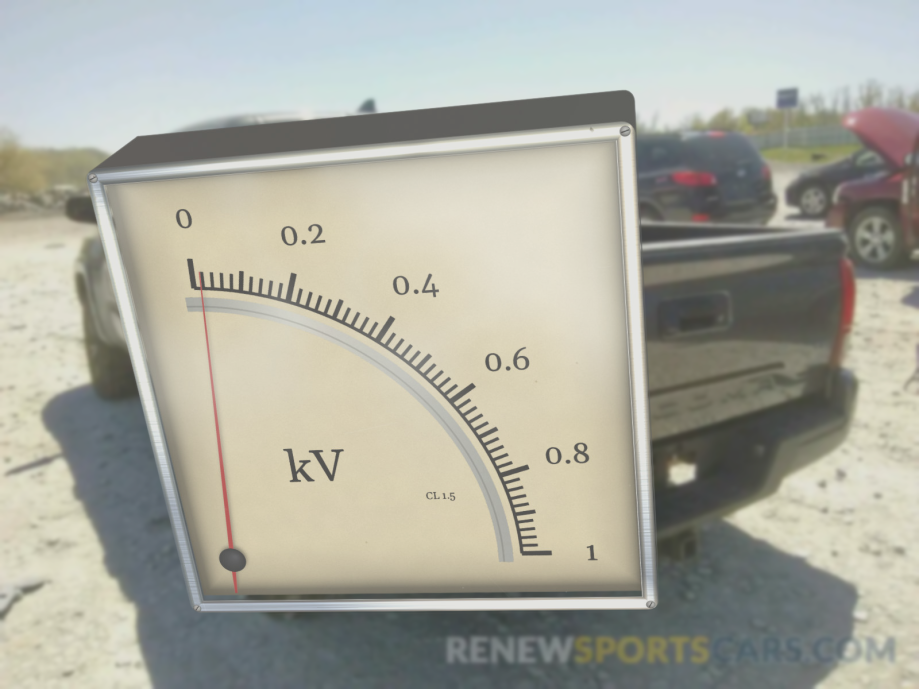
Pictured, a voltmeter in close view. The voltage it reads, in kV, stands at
0.02 kV
